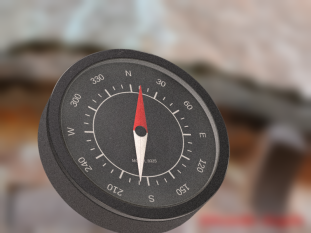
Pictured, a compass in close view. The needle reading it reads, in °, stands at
10 °
